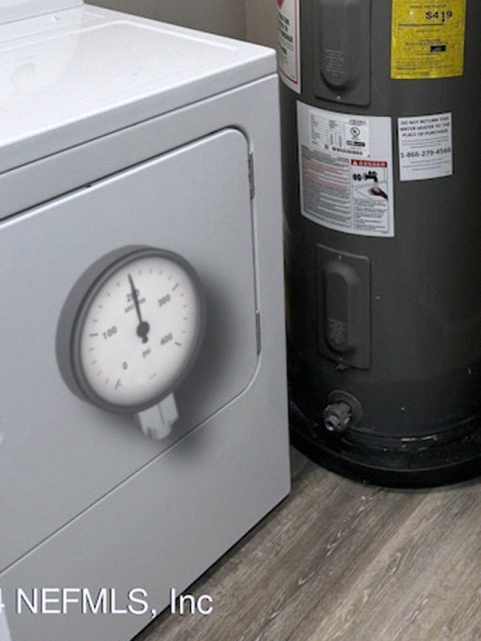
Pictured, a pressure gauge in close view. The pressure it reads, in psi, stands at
200 psi
